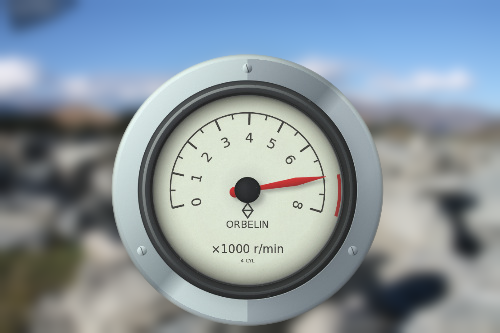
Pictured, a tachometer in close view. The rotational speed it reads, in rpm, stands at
7000 rpm
